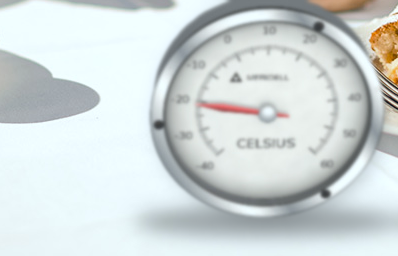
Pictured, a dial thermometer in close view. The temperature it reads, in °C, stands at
-20 °C
